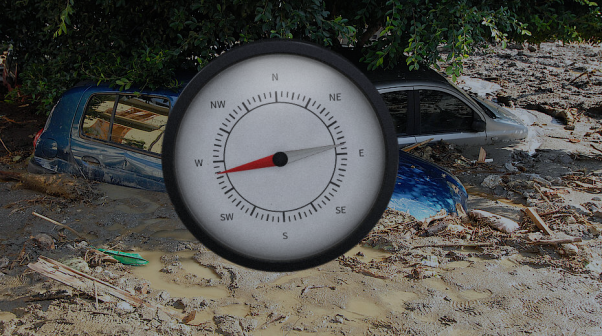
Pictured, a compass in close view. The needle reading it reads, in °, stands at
260 °
